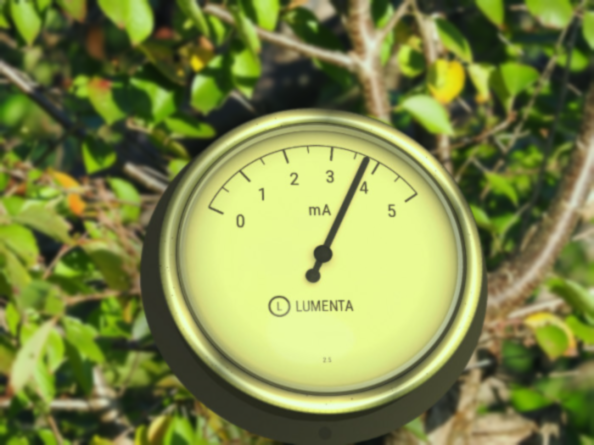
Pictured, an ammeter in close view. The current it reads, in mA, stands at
3.75 mA
